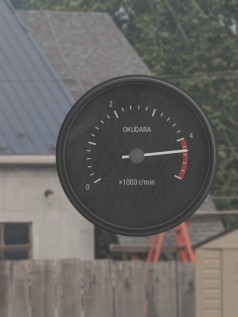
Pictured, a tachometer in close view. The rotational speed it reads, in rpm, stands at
4300 rpm
